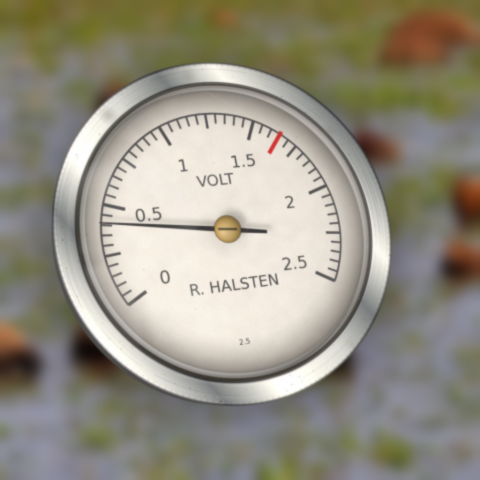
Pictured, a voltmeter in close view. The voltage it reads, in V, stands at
0.4 V
